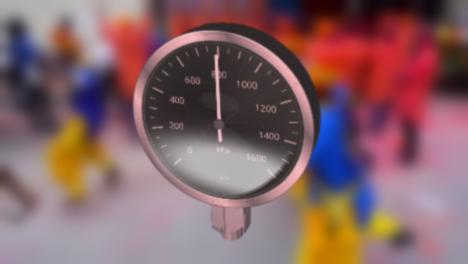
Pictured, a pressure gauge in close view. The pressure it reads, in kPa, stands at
800 kPa
